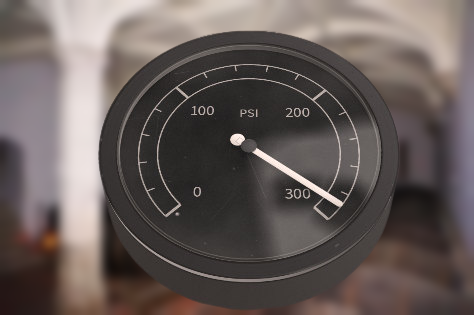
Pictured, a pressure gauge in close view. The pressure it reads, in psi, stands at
290 psi
